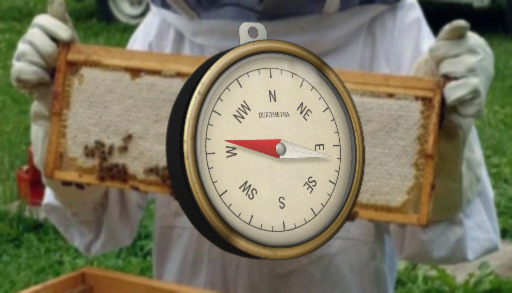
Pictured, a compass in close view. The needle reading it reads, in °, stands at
280 °
